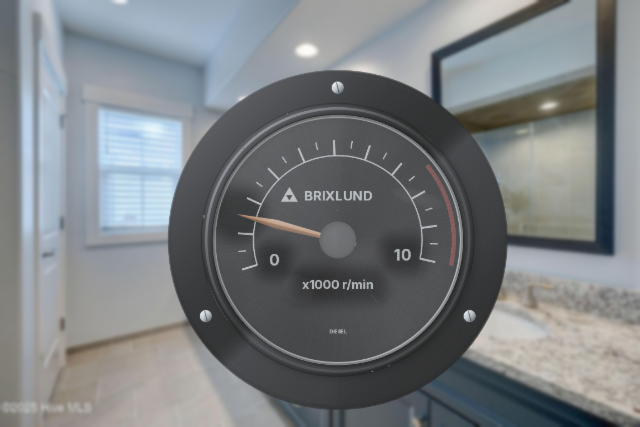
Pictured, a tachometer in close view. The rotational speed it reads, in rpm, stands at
1500 rpm
